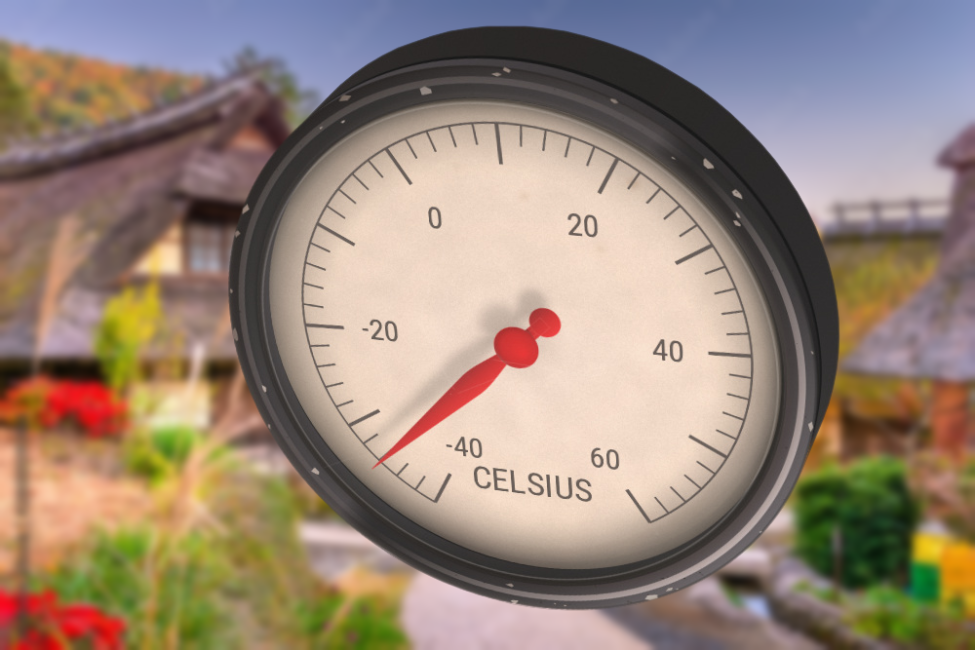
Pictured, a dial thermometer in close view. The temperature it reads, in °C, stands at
-34 °C
